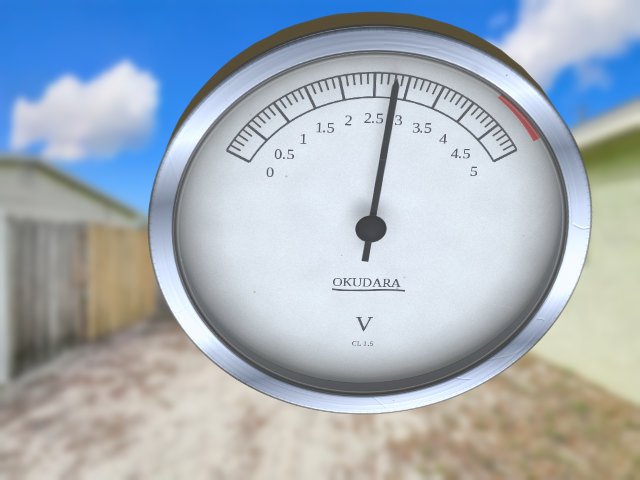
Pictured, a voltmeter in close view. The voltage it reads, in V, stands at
2.8 V
